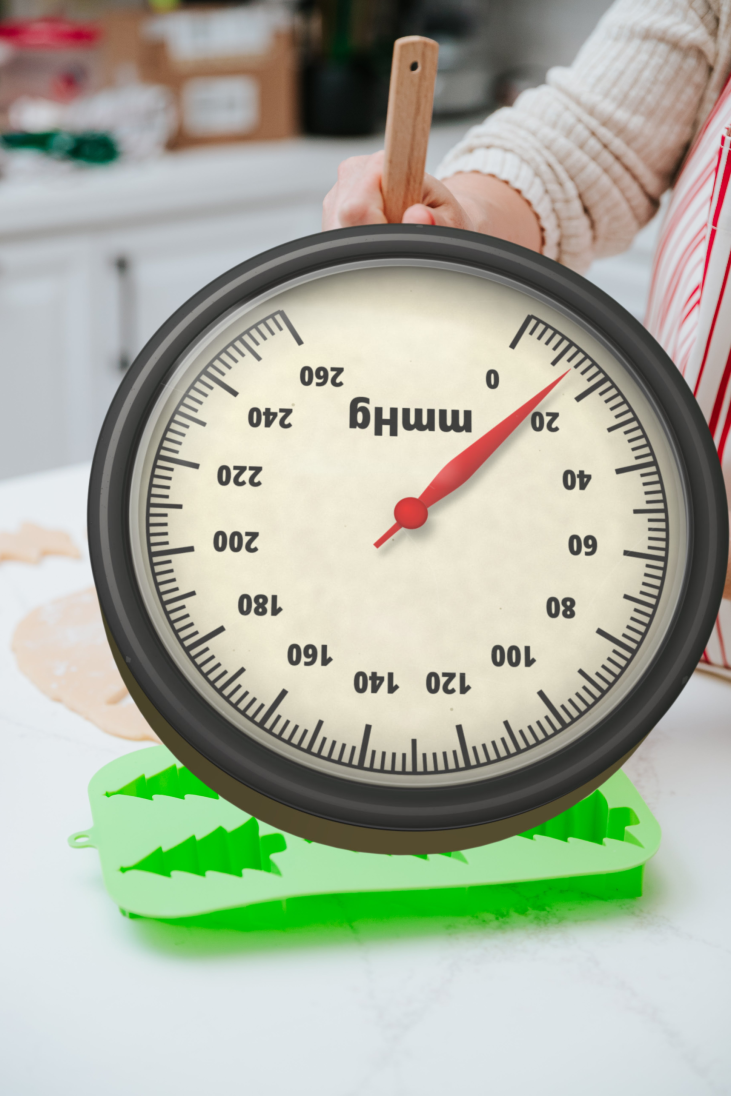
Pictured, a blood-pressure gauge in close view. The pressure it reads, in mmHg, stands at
14 mmHg
